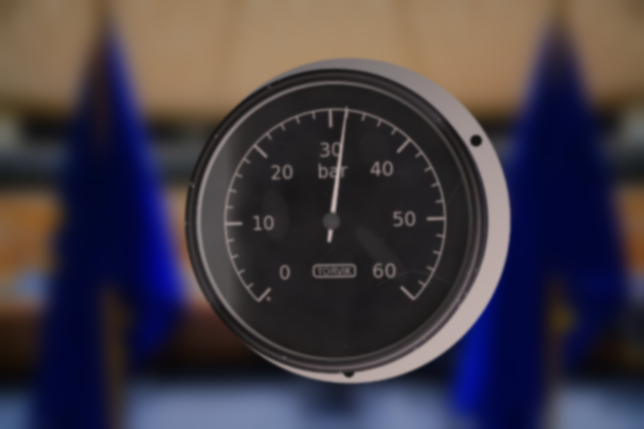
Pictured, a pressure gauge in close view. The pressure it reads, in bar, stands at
32 bar
